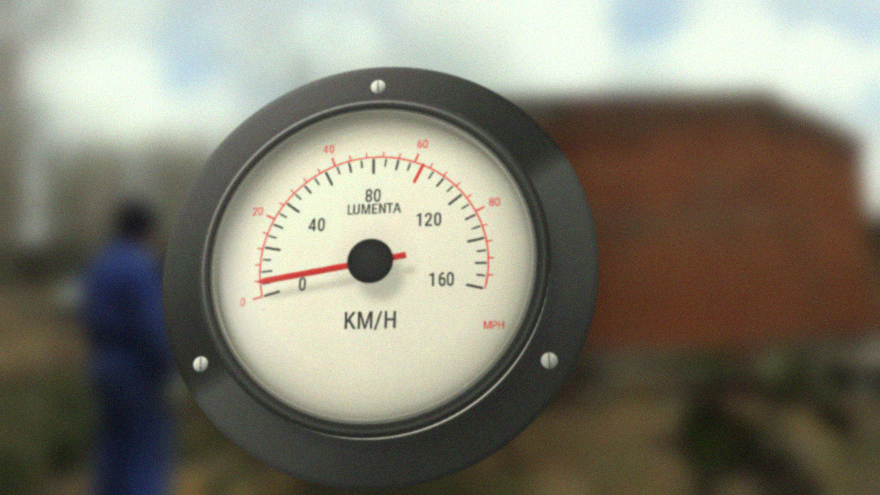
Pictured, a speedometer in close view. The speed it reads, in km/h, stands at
5 km/h
